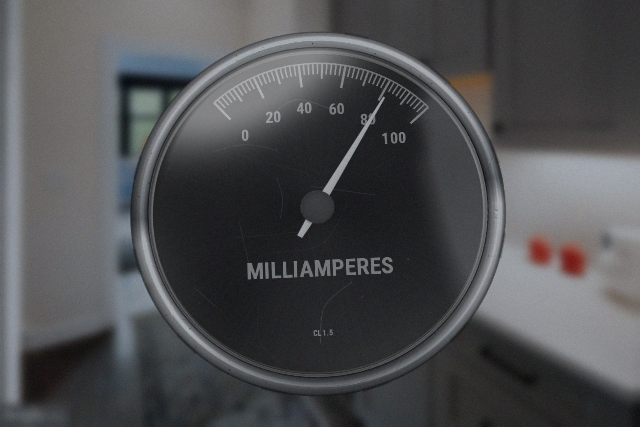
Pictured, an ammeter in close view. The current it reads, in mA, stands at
82 mA
